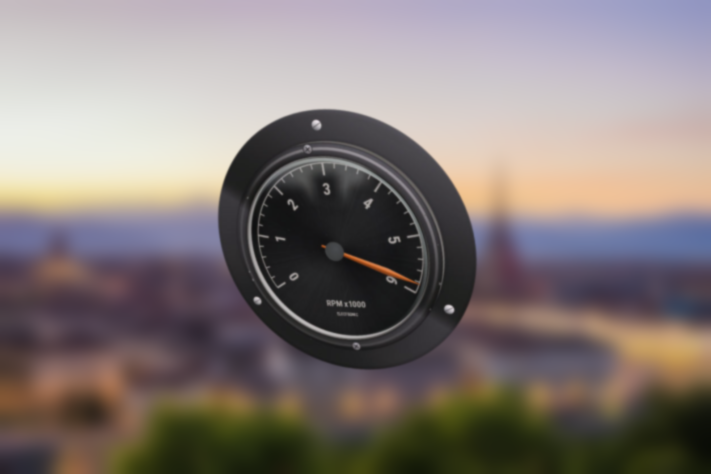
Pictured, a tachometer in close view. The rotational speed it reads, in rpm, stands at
5800 rpm
